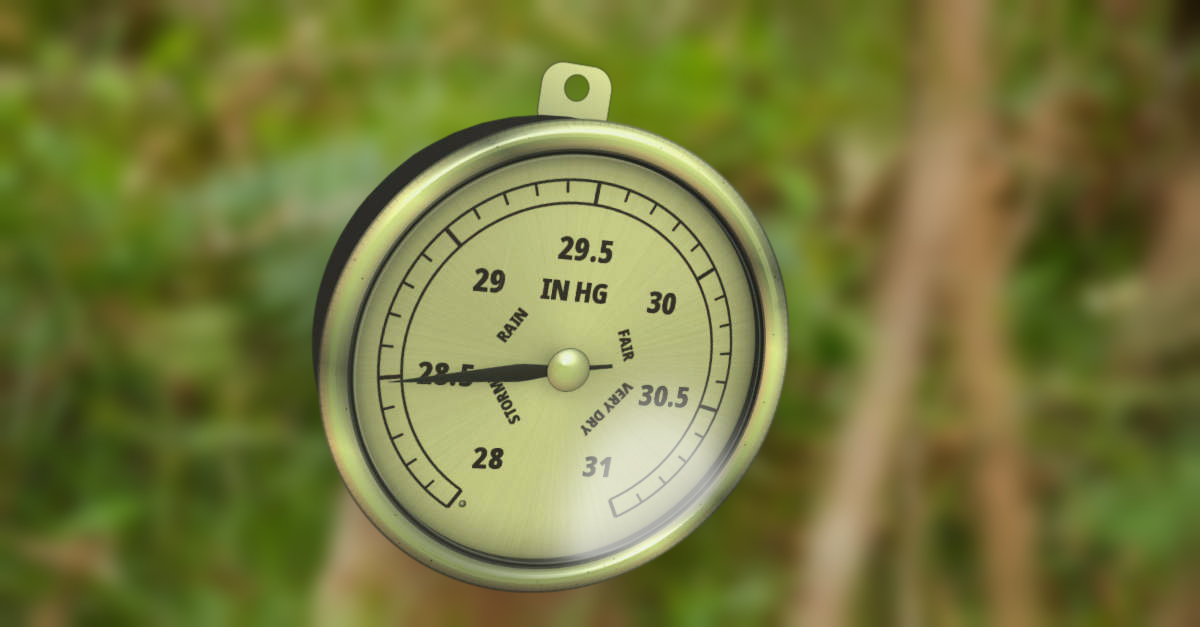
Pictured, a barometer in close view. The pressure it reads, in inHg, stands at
28.5 inHg
